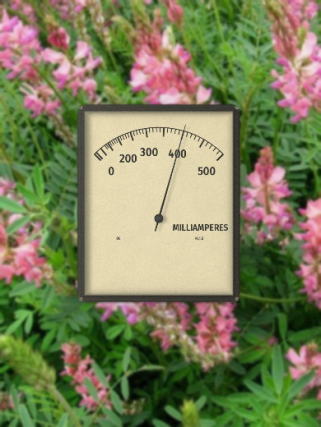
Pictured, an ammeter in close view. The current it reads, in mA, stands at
400 mA
